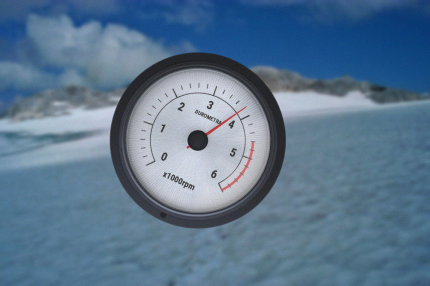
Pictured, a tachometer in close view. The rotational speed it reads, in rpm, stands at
3800 rpm
